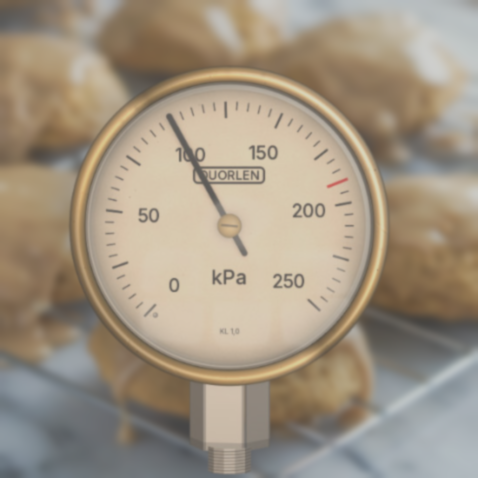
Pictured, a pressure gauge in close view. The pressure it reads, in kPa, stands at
100 kPa
